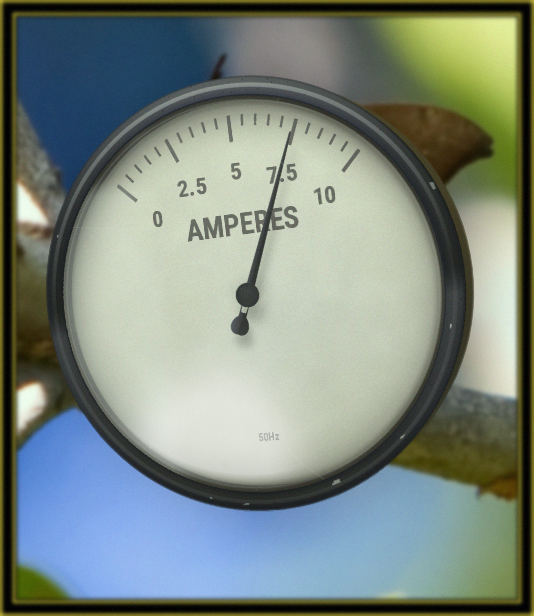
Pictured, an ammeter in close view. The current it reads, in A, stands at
7.5 A
